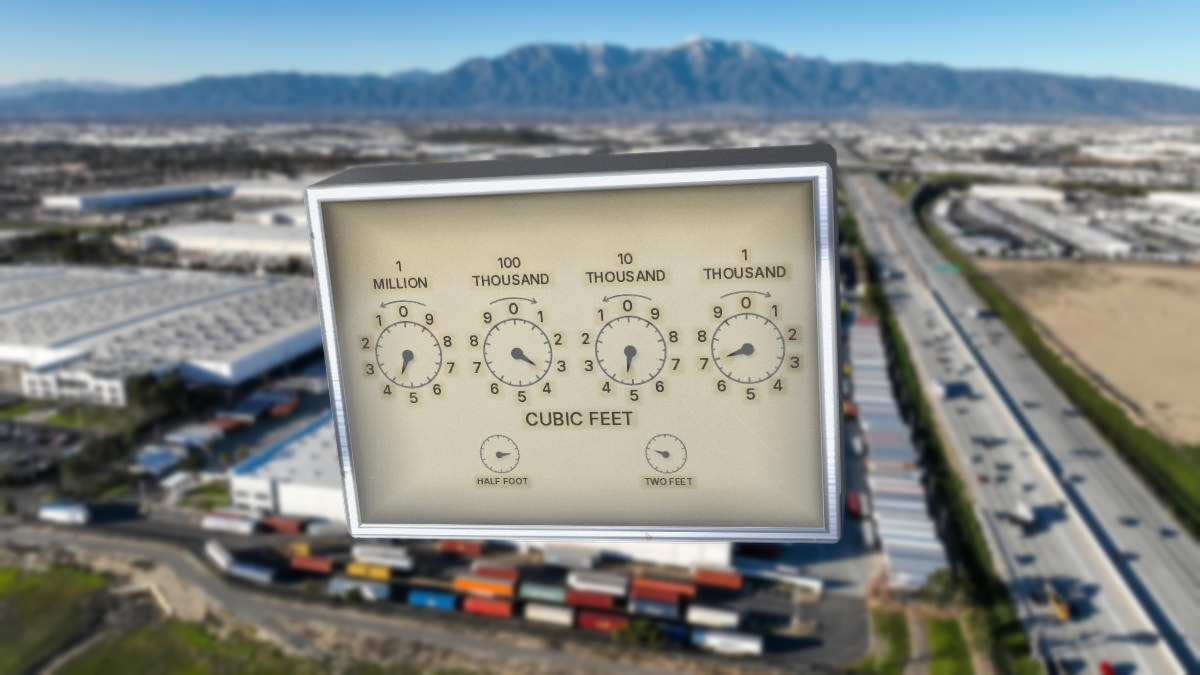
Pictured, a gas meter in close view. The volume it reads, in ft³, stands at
434700 ft³
